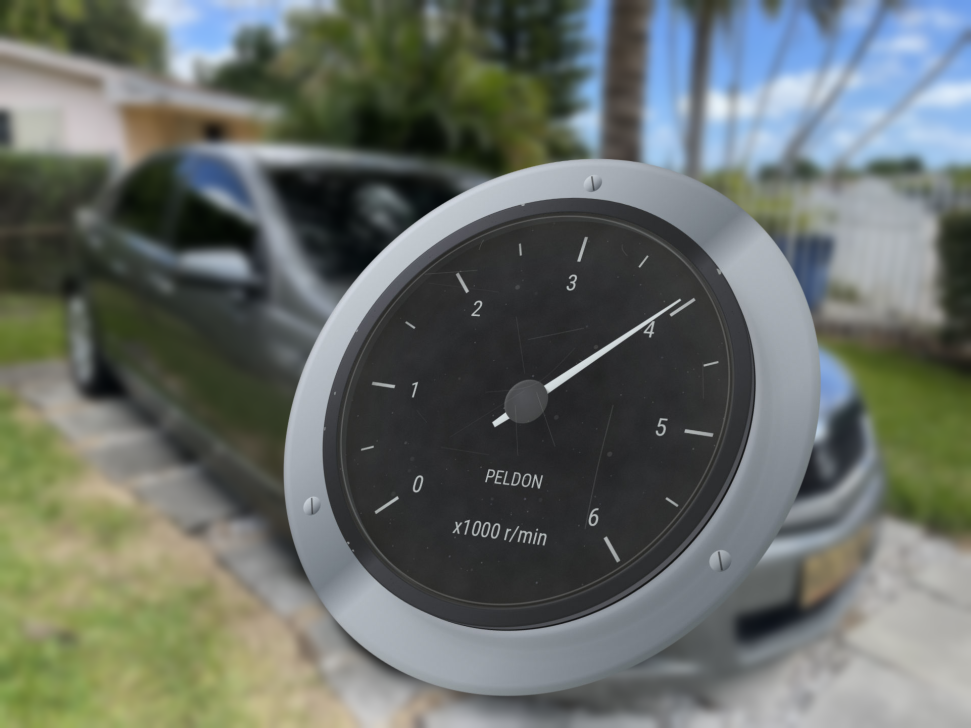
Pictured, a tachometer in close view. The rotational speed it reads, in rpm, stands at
4000 rpm
